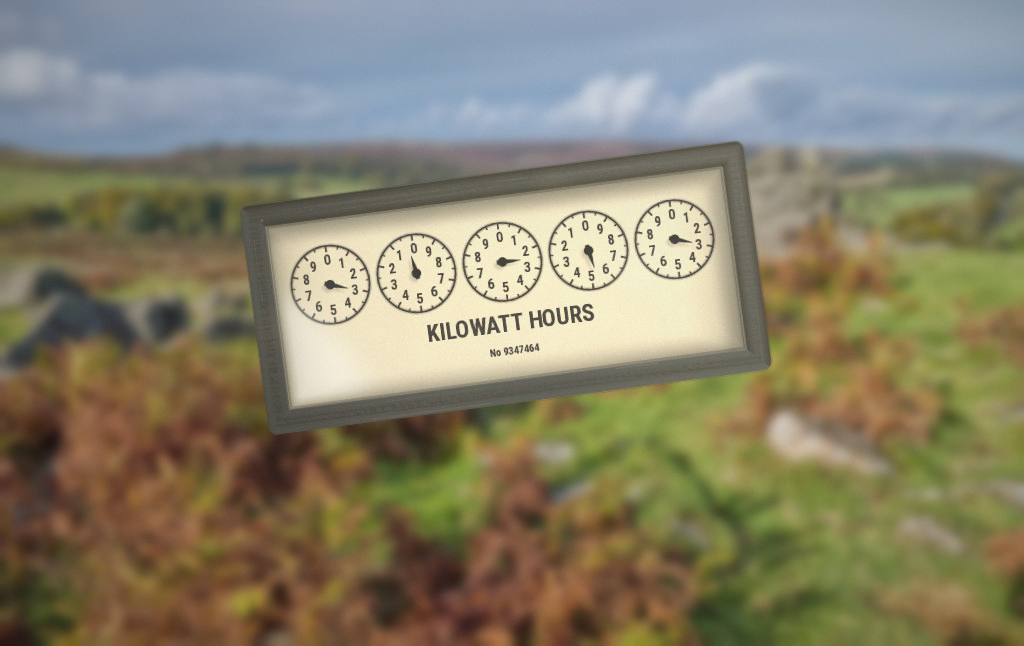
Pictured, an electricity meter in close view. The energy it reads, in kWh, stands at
30253 kWh
